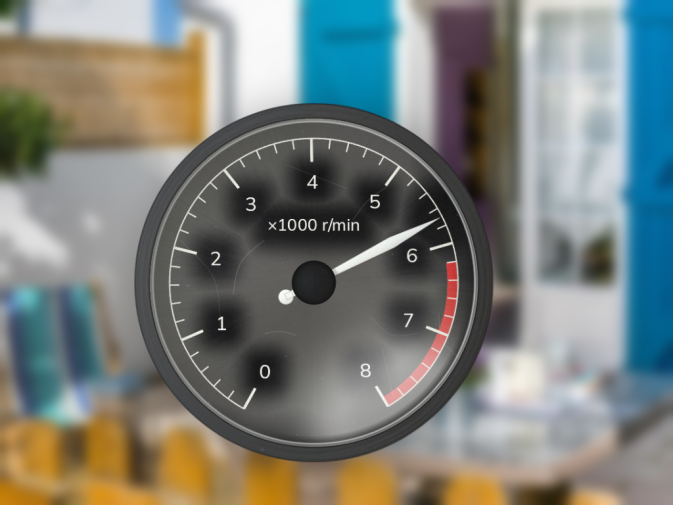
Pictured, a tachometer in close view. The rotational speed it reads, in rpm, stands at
5700 rpm
